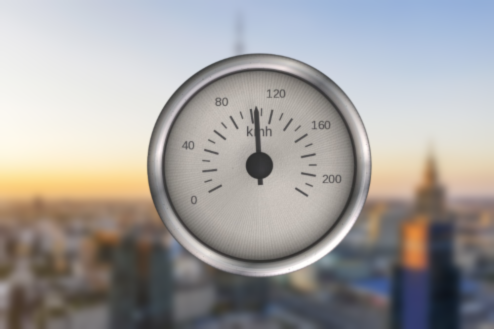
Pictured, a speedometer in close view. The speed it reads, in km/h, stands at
105 km/h
